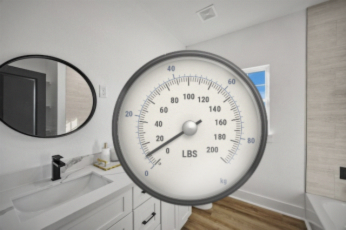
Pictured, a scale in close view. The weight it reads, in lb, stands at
10 lb
